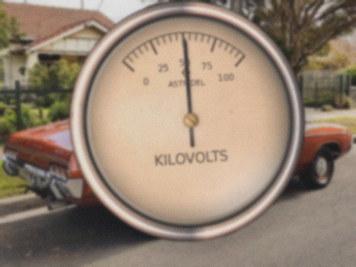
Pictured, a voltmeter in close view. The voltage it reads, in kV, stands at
50 kV
